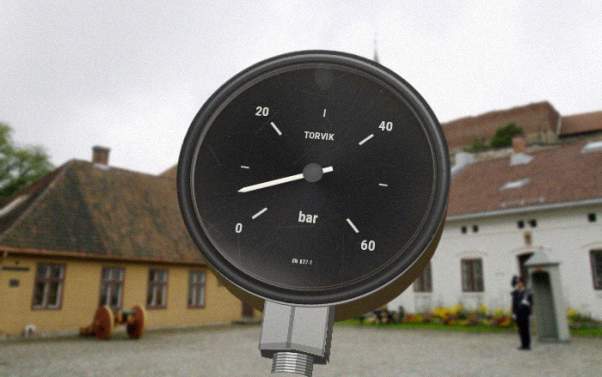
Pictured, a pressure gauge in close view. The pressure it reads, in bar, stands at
5 bar
